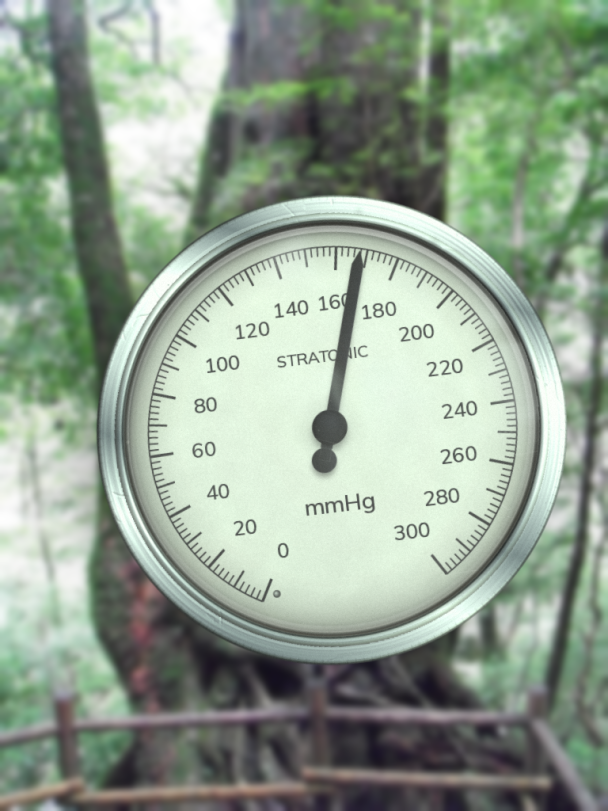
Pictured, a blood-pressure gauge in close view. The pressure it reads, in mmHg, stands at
168 mmHg
